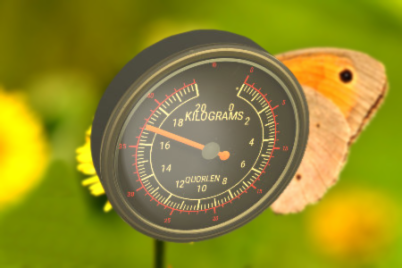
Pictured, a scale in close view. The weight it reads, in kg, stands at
17 kg
